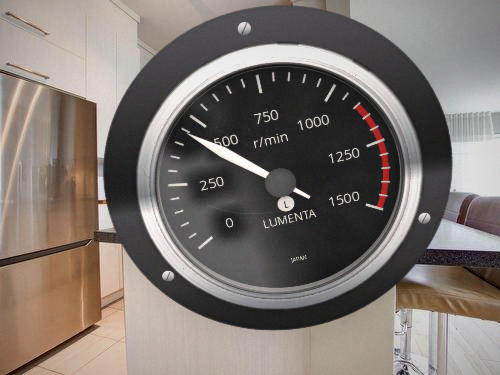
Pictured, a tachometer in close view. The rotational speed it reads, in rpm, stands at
450 rpm
